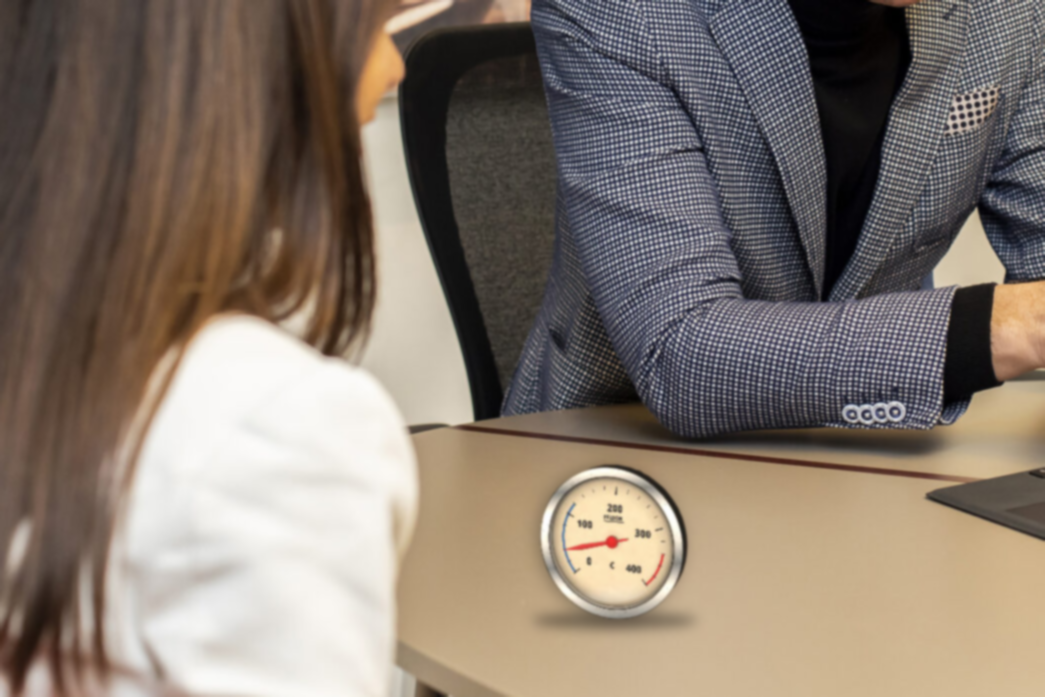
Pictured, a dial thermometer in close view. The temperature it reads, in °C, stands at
40 °C
